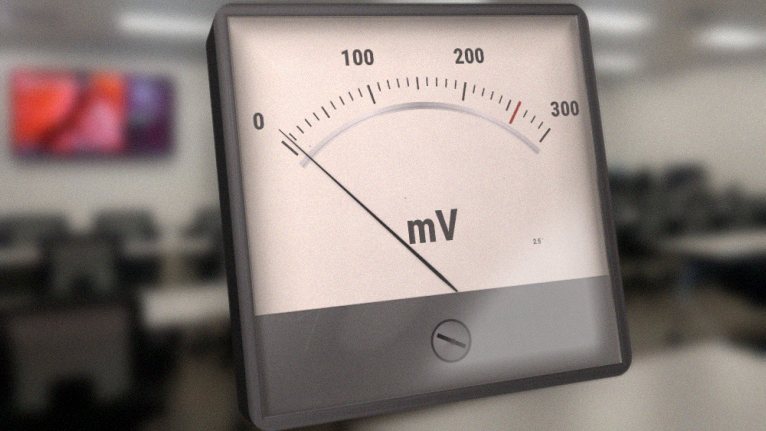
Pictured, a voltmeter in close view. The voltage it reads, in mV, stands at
5 mV
